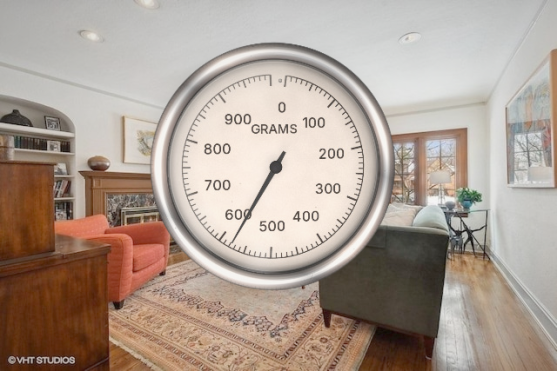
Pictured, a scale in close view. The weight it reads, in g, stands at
580 g
